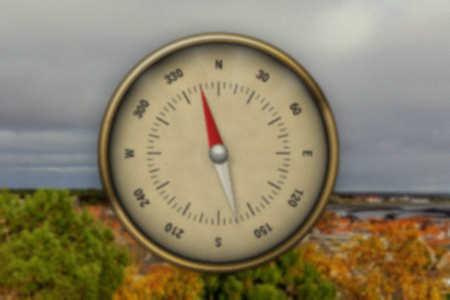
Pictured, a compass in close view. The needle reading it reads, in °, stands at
345 °
